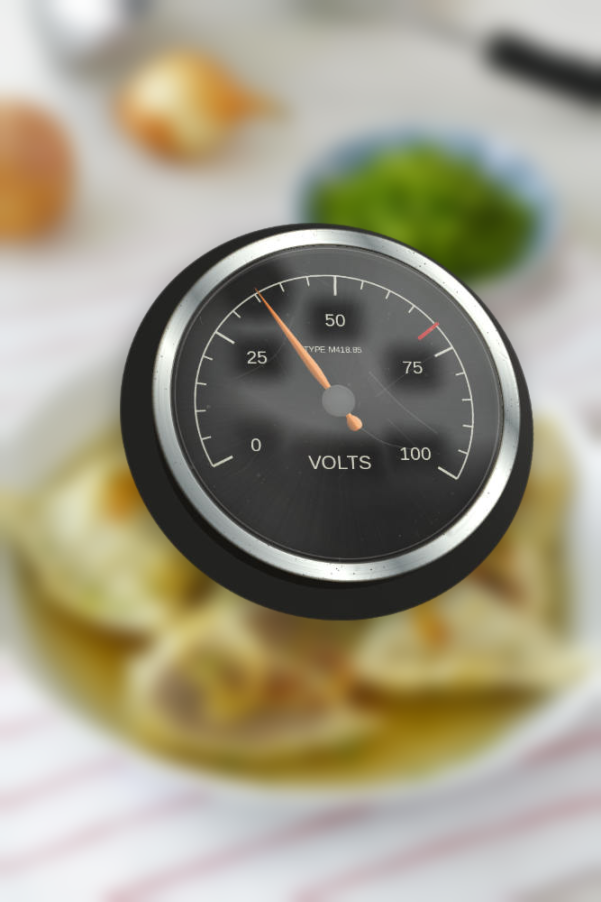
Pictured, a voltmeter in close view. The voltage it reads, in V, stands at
35 V
